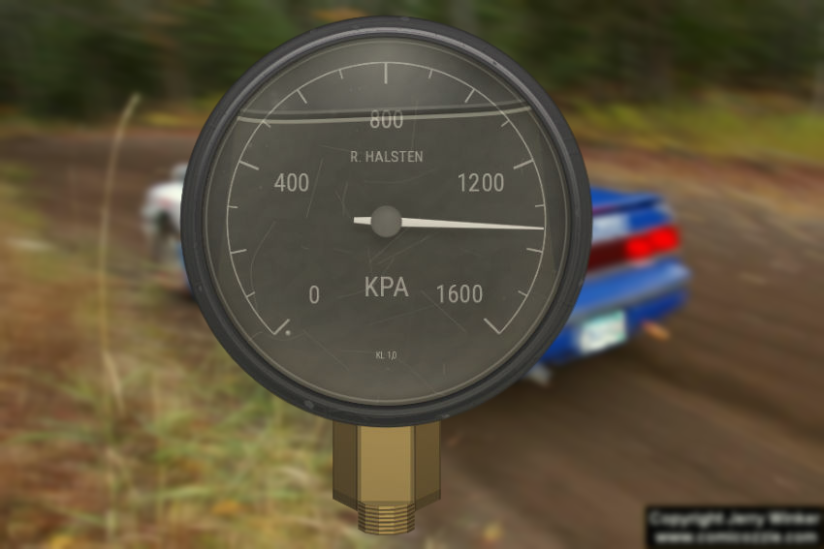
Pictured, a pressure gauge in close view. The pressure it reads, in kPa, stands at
1350 kPa
